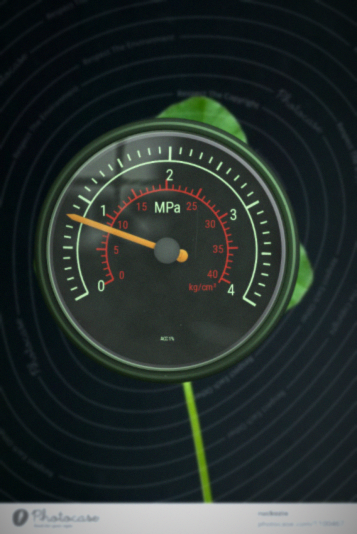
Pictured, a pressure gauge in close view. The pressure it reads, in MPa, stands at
0.8 MPa
